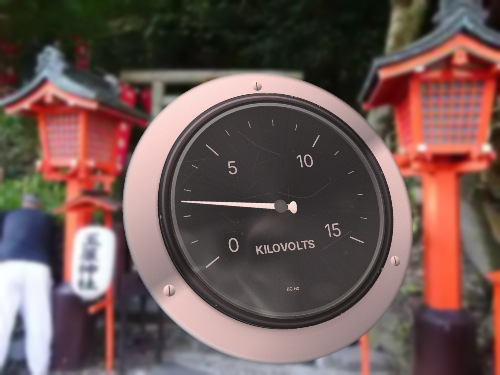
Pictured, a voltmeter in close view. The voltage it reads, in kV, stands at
2.5 kV
